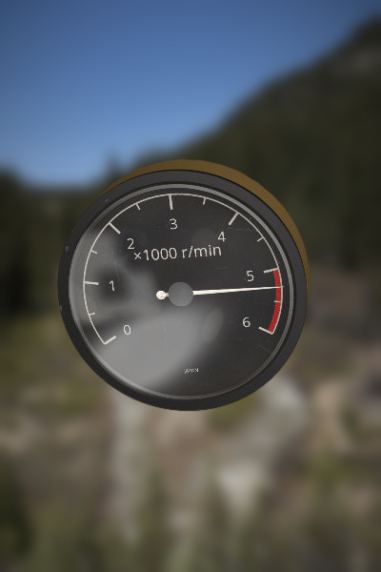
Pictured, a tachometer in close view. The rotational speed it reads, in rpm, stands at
5250 rpm
